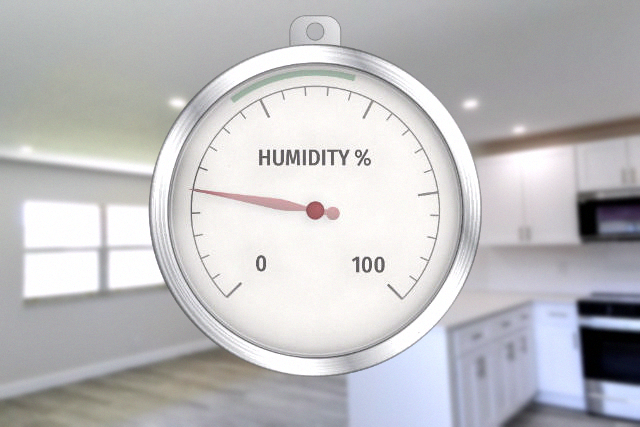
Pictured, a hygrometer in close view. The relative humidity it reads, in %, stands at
20 %
